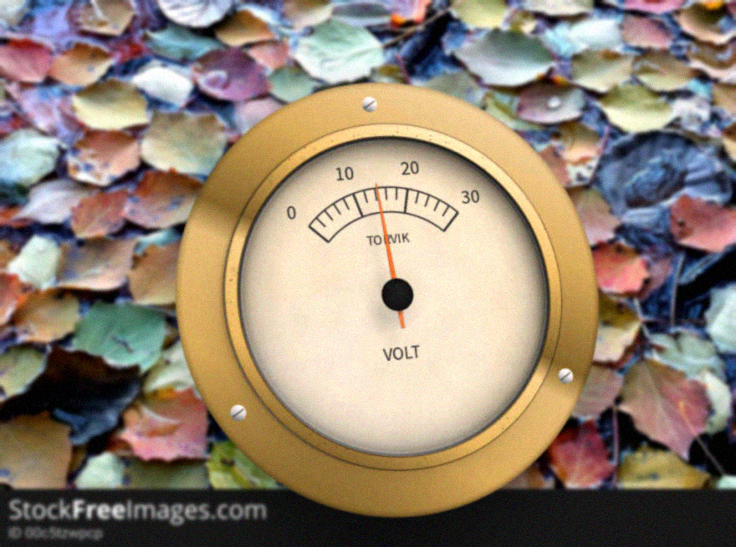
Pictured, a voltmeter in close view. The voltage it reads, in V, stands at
14 V
